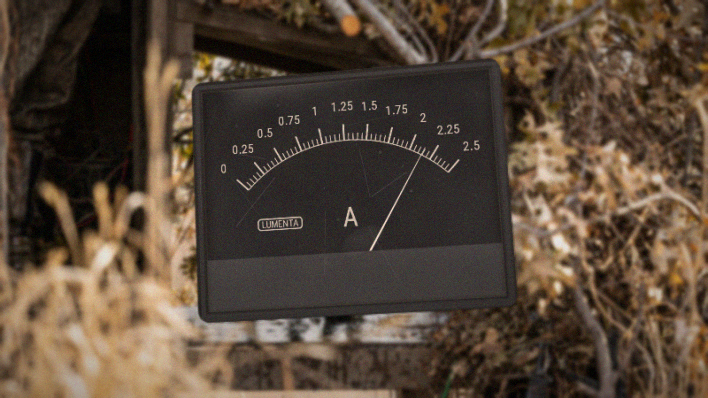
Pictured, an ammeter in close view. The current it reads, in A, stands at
2.15 A
